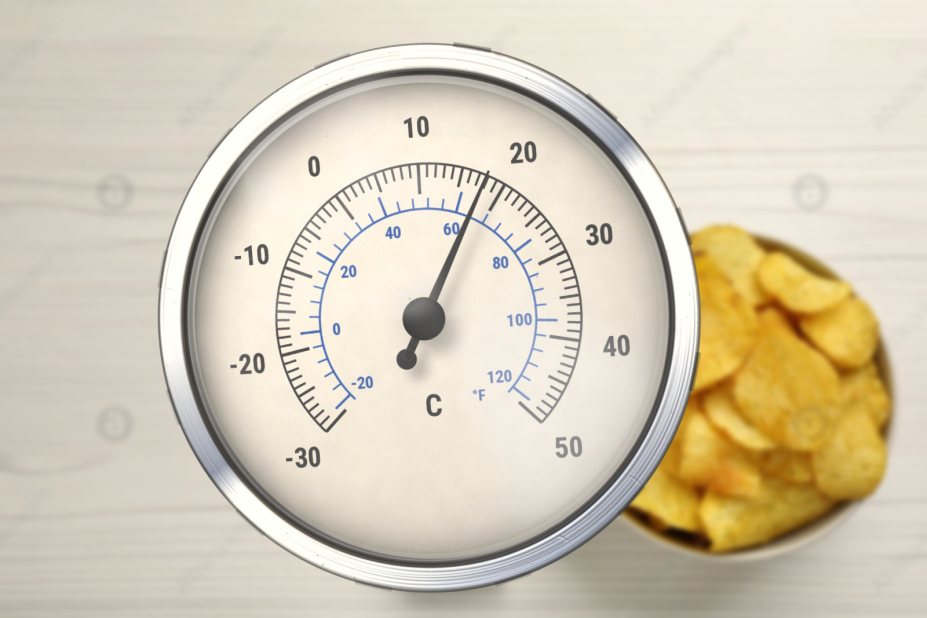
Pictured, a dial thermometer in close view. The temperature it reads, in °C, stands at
18 °C
